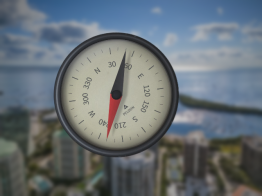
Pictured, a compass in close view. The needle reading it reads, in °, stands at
230 °
